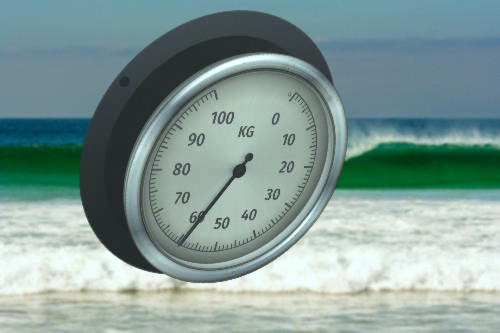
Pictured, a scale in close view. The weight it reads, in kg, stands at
60 kg
